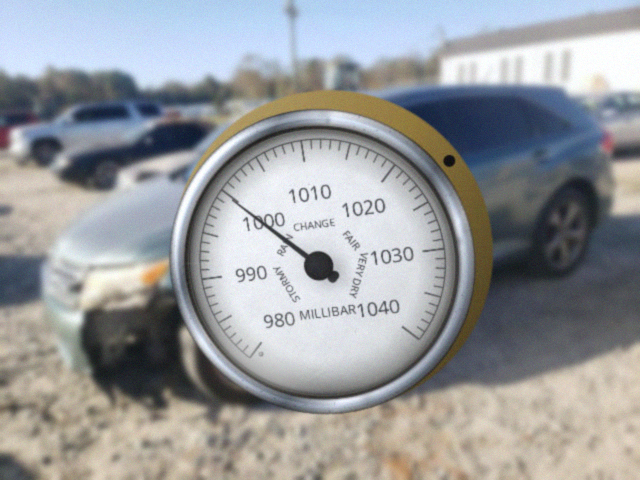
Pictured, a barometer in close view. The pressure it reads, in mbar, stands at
1000 mbar
